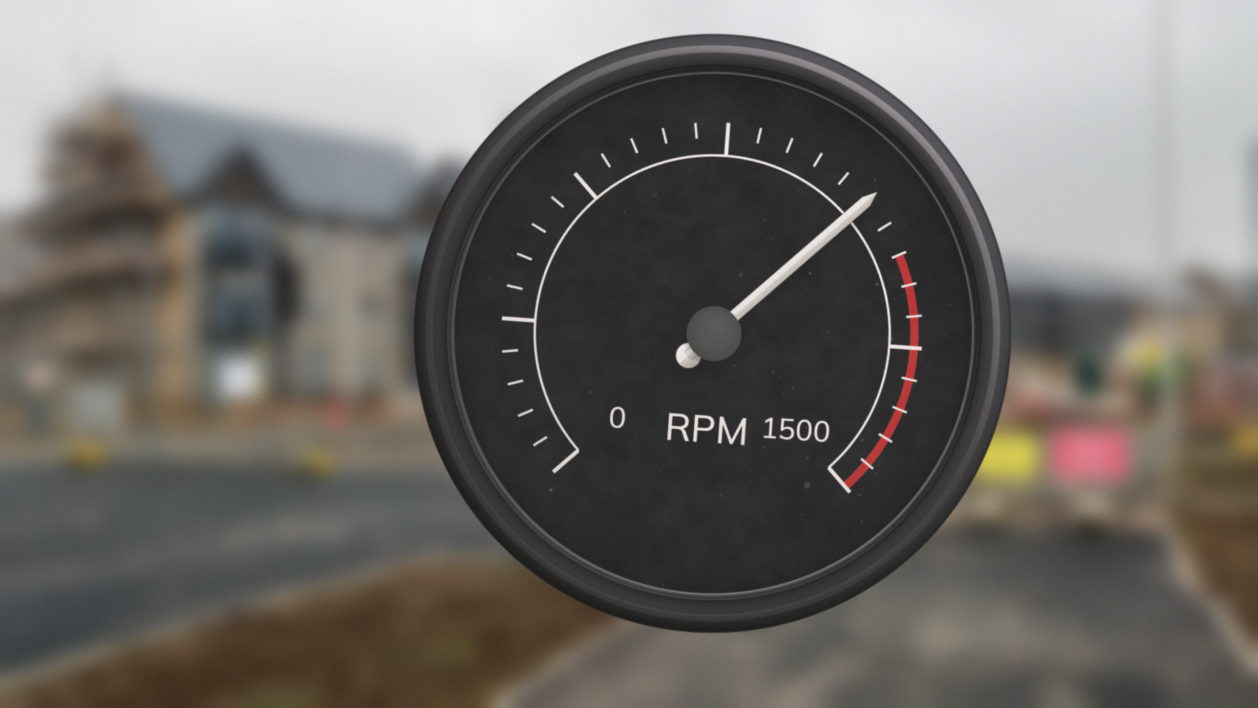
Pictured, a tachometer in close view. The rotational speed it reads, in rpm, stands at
1000 rpm
